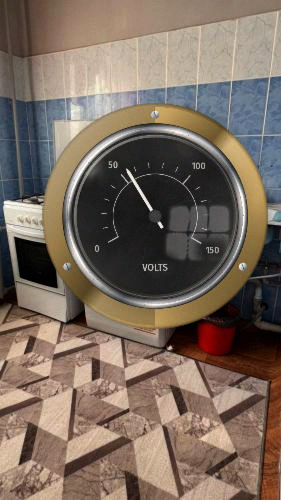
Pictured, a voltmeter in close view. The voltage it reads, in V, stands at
55 V
